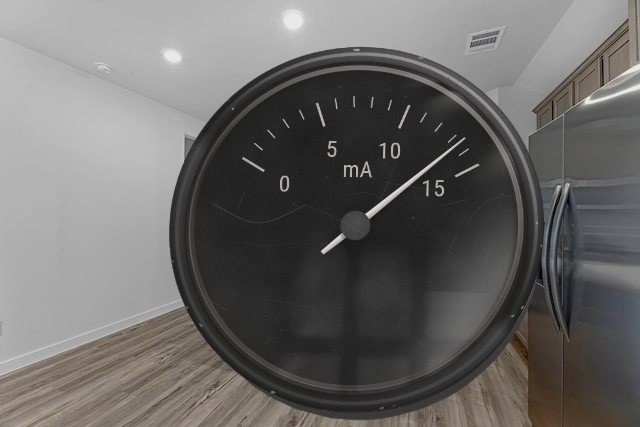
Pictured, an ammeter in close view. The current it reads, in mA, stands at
13.5 mA
